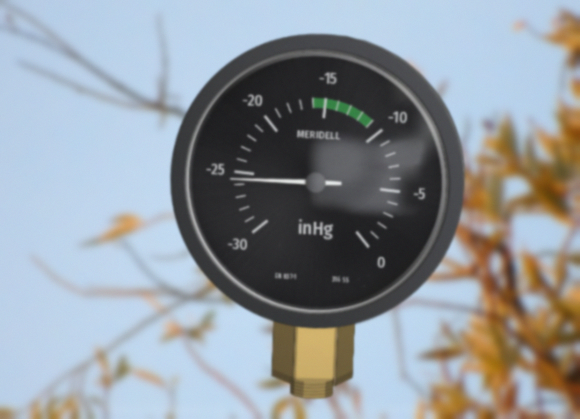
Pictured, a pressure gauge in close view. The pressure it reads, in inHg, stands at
-25.5 inHg
